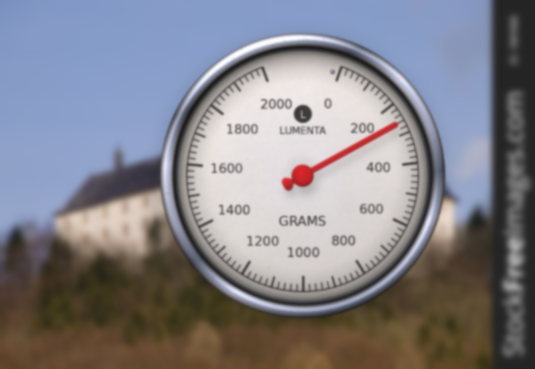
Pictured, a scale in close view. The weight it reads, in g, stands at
260 g
